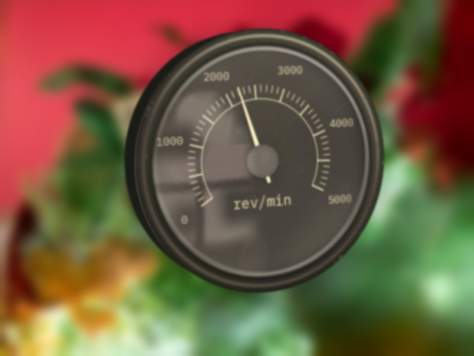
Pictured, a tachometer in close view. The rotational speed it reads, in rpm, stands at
2200 rpm
